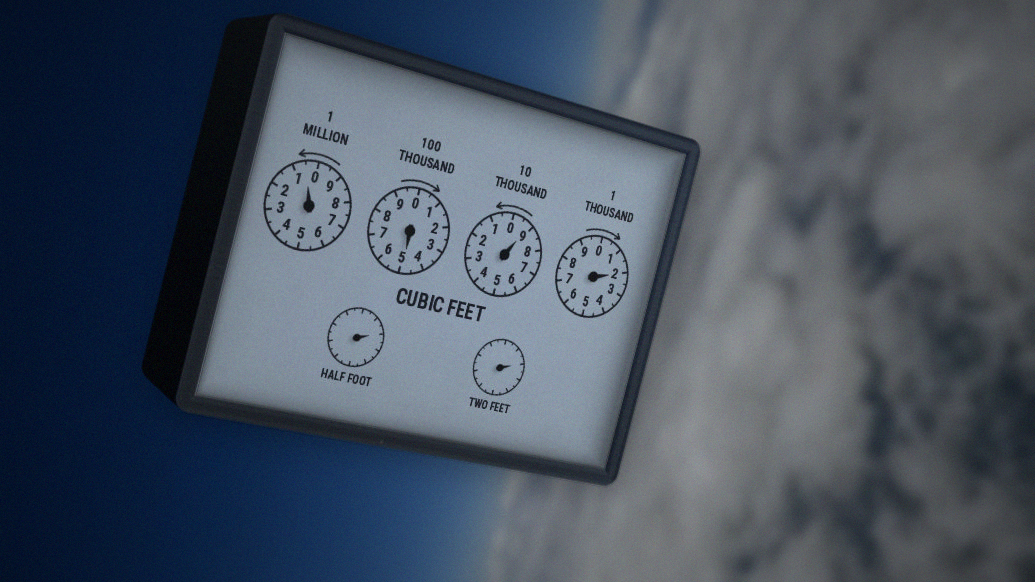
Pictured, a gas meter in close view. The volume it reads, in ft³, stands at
49200 ft³
